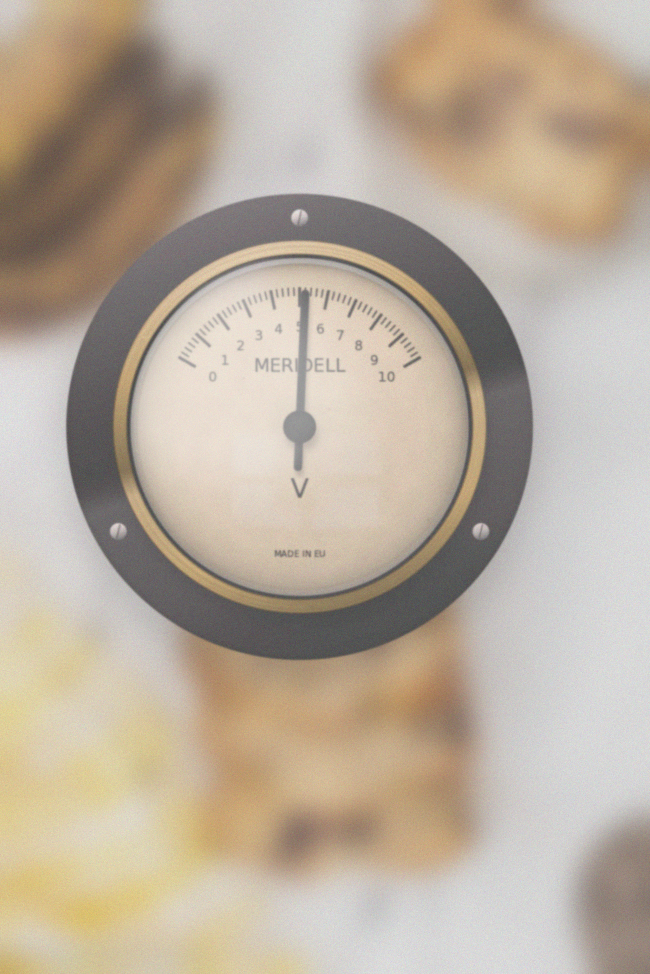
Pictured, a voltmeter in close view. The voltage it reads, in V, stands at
5.2 V
